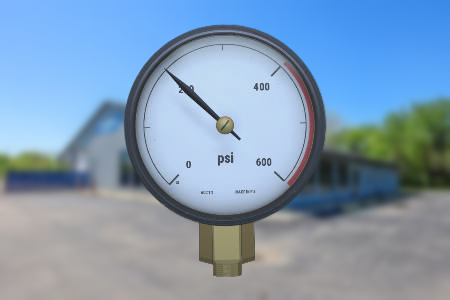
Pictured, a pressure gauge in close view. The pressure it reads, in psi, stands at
200 psi
